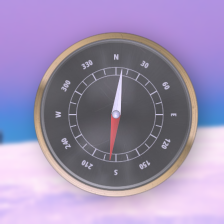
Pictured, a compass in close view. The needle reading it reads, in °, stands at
187.5 °
